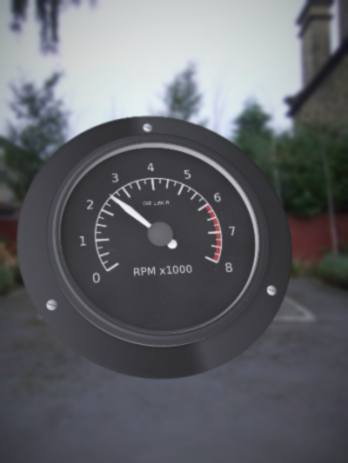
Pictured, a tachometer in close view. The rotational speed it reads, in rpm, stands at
2500 rpm
